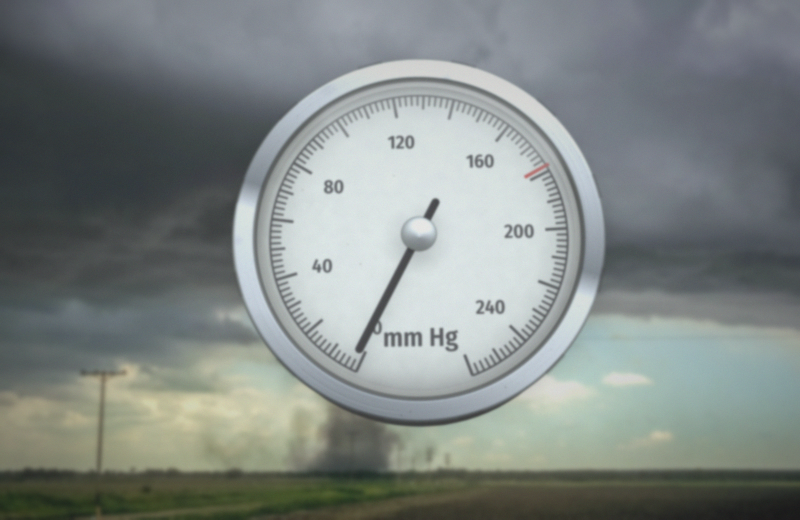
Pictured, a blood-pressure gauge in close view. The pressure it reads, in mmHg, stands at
2 mmHg
